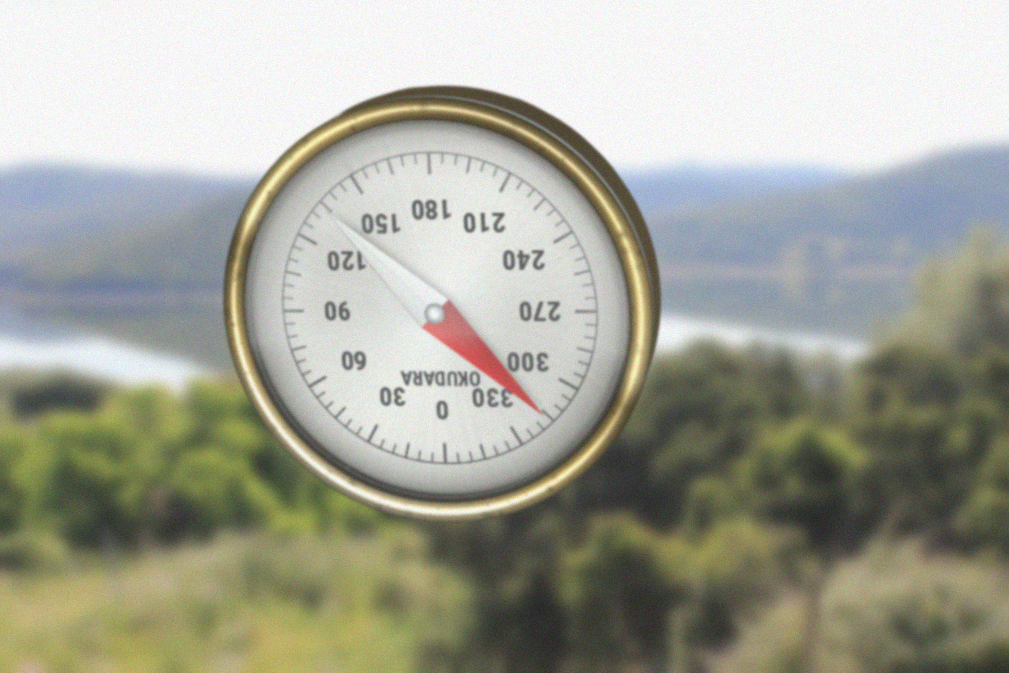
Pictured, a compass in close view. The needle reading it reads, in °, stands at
315 °
